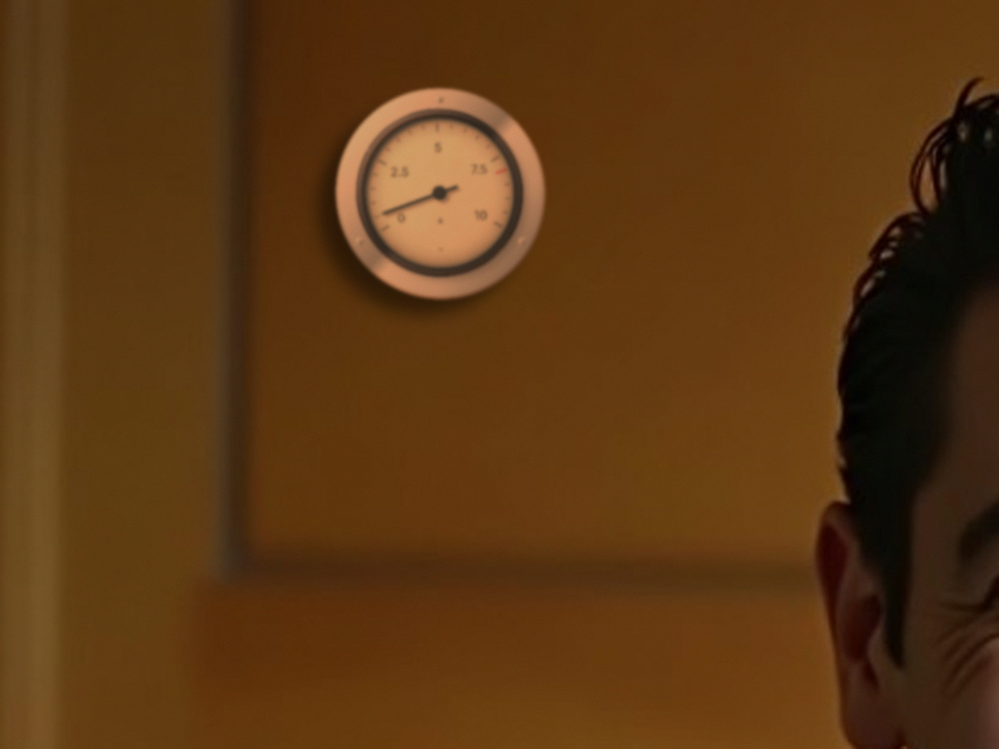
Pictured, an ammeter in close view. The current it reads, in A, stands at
0.5 A
